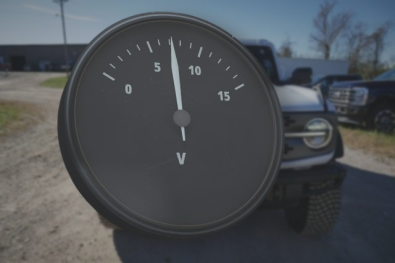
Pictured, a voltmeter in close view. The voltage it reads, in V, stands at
7 V
